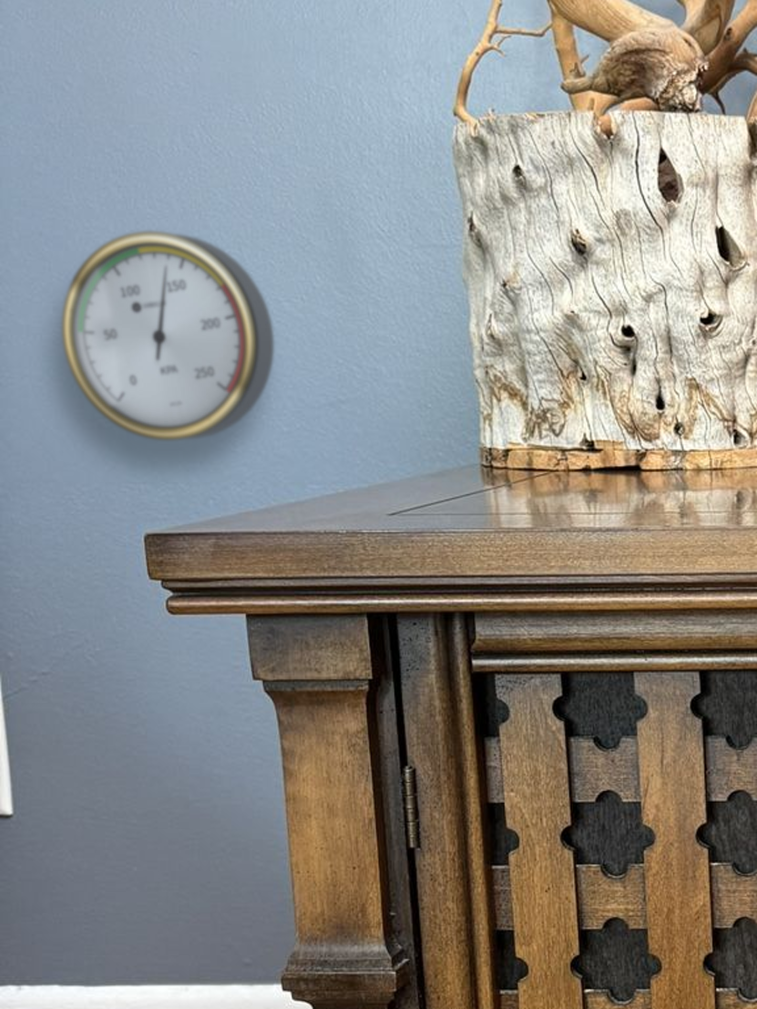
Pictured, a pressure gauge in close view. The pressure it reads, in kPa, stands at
140 kPa
